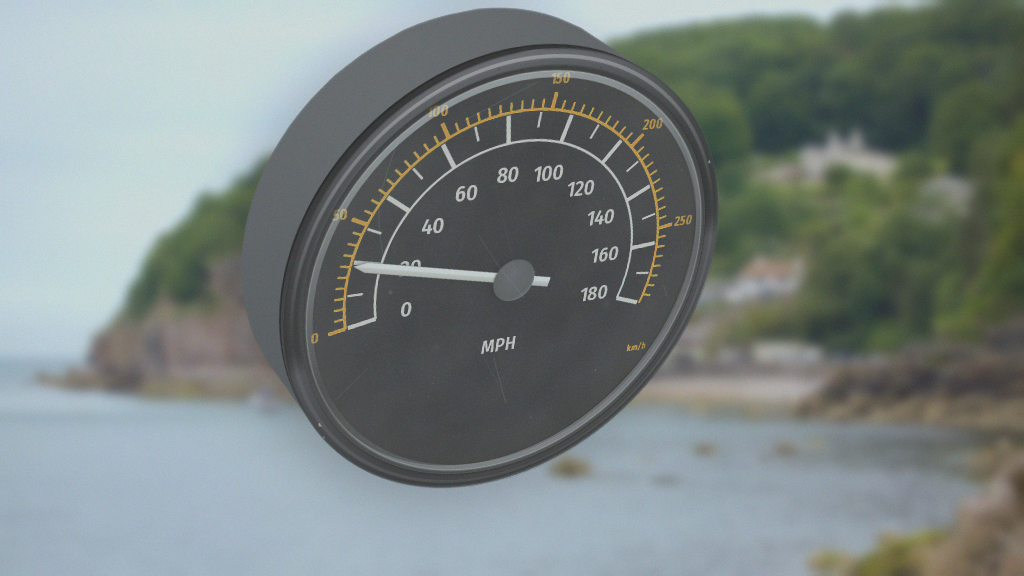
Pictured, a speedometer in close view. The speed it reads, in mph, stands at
20 mph
